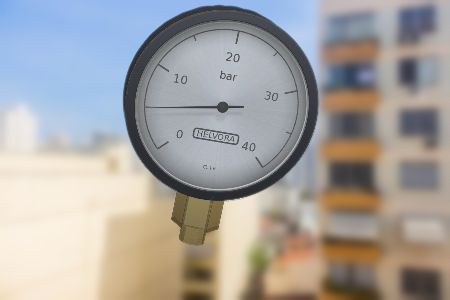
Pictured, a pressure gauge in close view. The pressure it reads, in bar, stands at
5 bar
